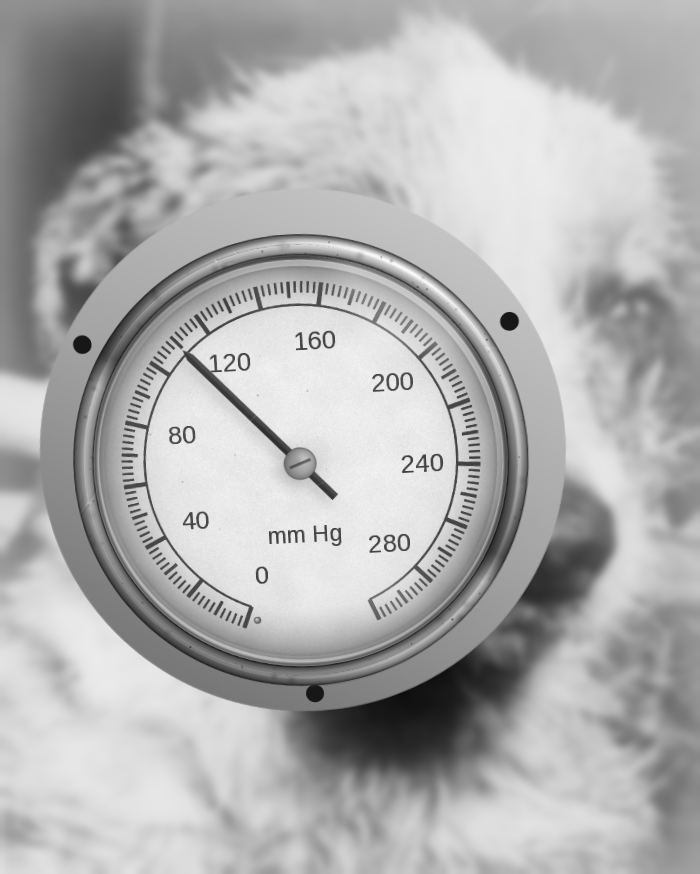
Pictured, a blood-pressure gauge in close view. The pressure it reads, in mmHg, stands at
110 mmHg
